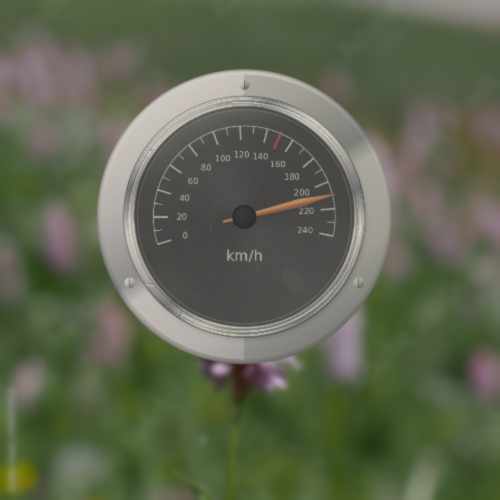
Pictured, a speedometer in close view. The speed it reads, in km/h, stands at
210 km/h
